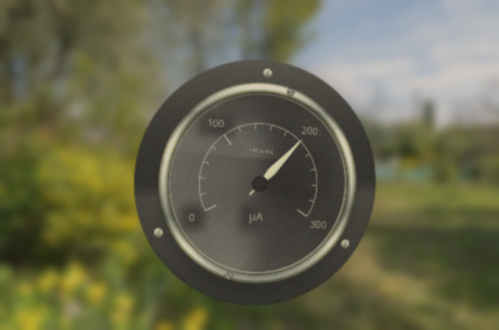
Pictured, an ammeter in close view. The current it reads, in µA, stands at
200 µA
